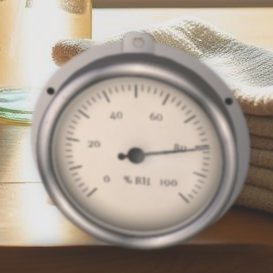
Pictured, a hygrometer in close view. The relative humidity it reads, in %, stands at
80 %
